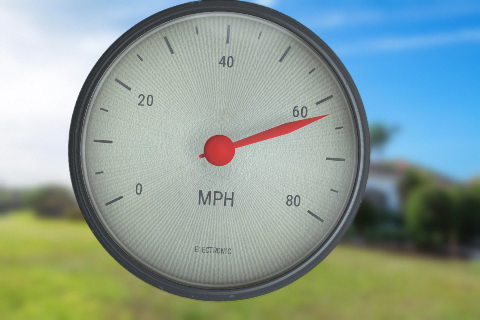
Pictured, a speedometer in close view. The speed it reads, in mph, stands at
62.5 mph
